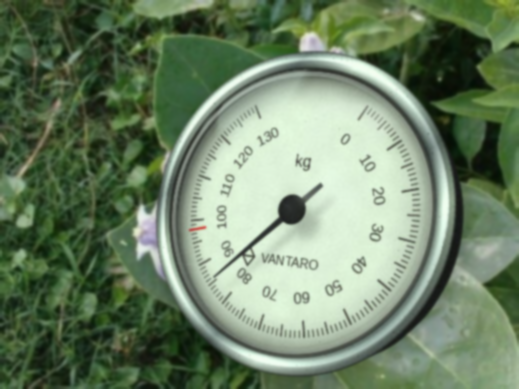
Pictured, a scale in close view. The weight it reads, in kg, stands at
85 kg
